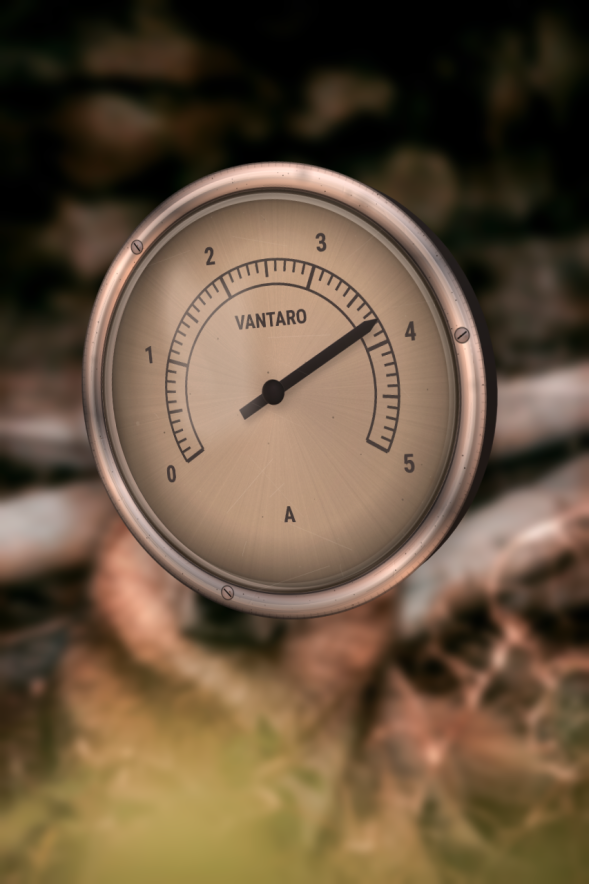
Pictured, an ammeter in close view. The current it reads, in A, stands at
3.8 A
